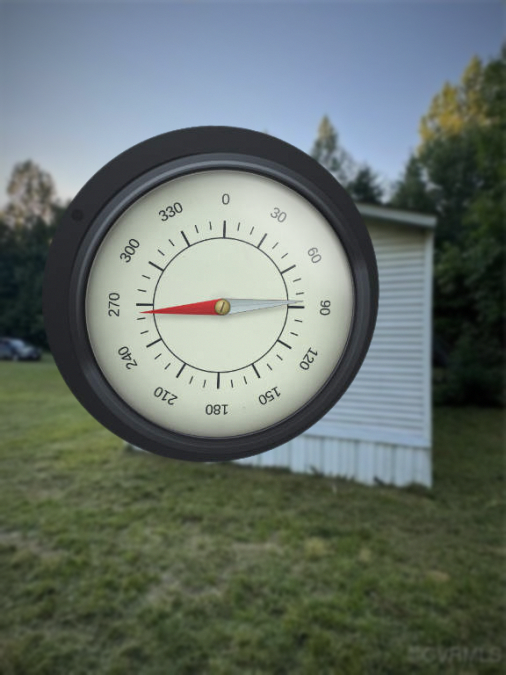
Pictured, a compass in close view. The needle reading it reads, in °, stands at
265 °
